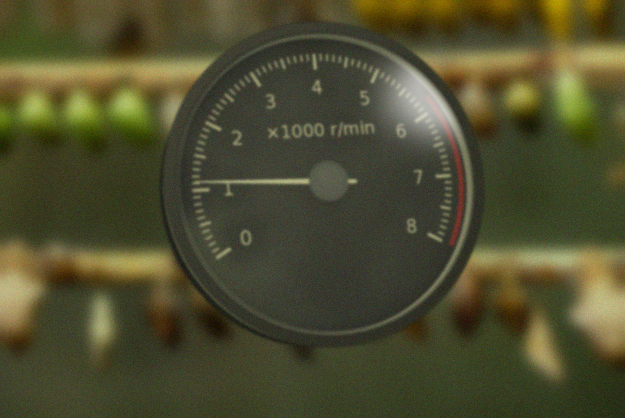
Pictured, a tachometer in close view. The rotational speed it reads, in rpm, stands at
1100 rpm
